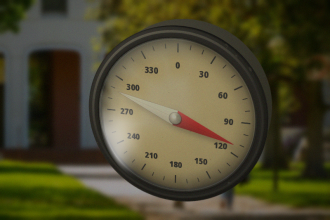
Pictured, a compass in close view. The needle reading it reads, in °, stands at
110 °
